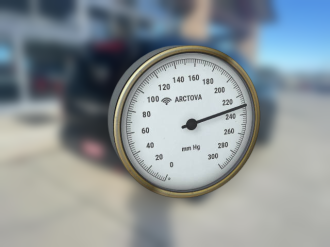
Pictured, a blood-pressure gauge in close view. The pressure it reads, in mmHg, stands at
230 mmHg
